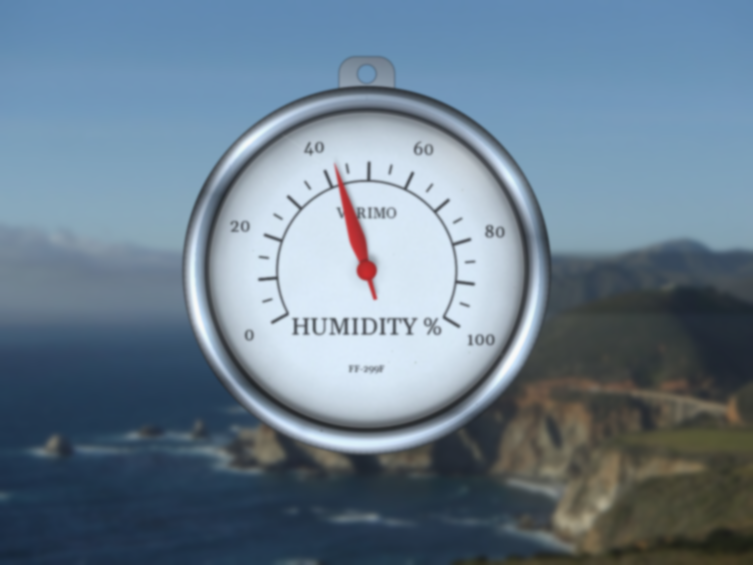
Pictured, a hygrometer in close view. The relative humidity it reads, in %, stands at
42.5 %
